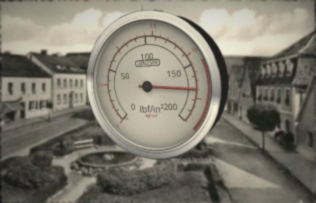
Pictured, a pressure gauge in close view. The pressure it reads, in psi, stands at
170 psi
